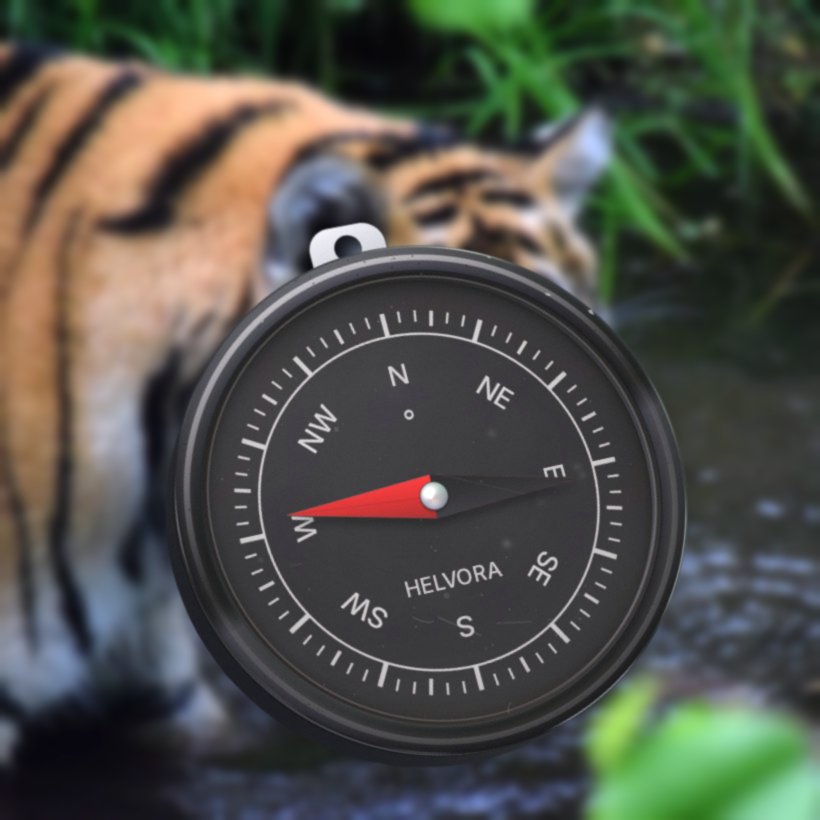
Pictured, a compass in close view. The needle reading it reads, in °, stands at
275 °
